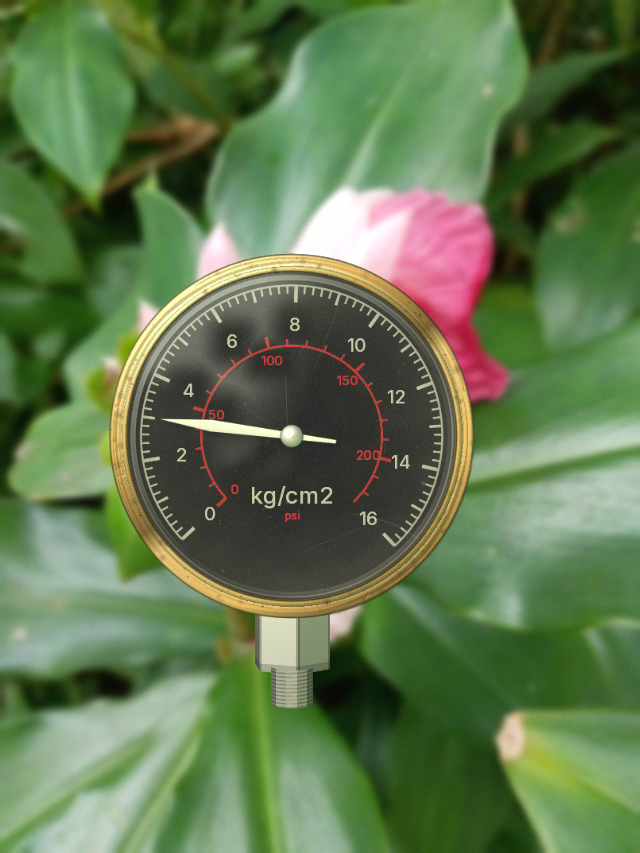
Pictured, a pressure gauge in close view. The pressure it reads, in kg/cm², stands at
3 kg/cm²
